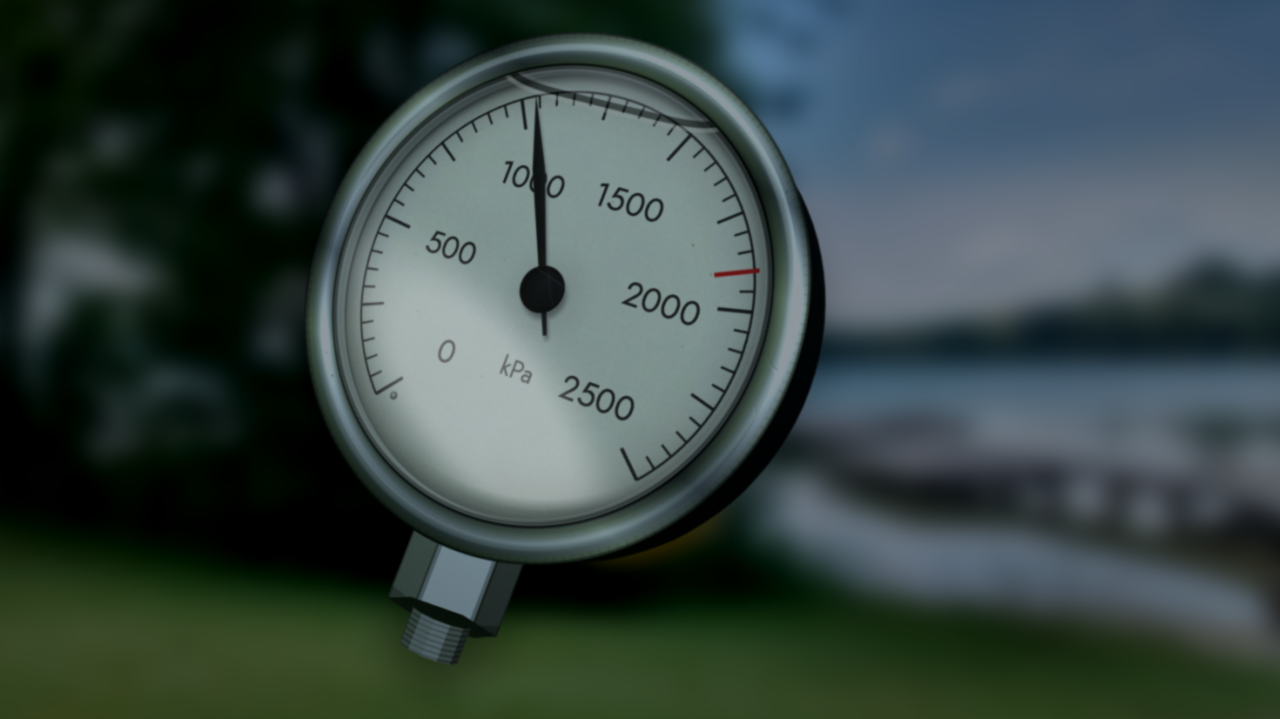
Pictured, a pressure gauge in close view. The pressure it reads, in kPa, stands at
1050 kPa
